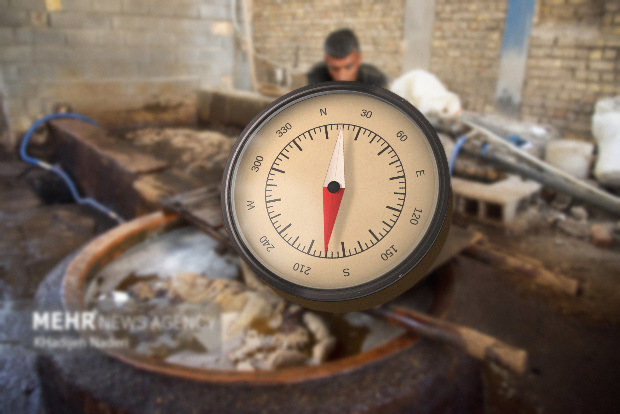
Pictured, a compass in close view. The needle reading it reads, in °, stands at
195 °
